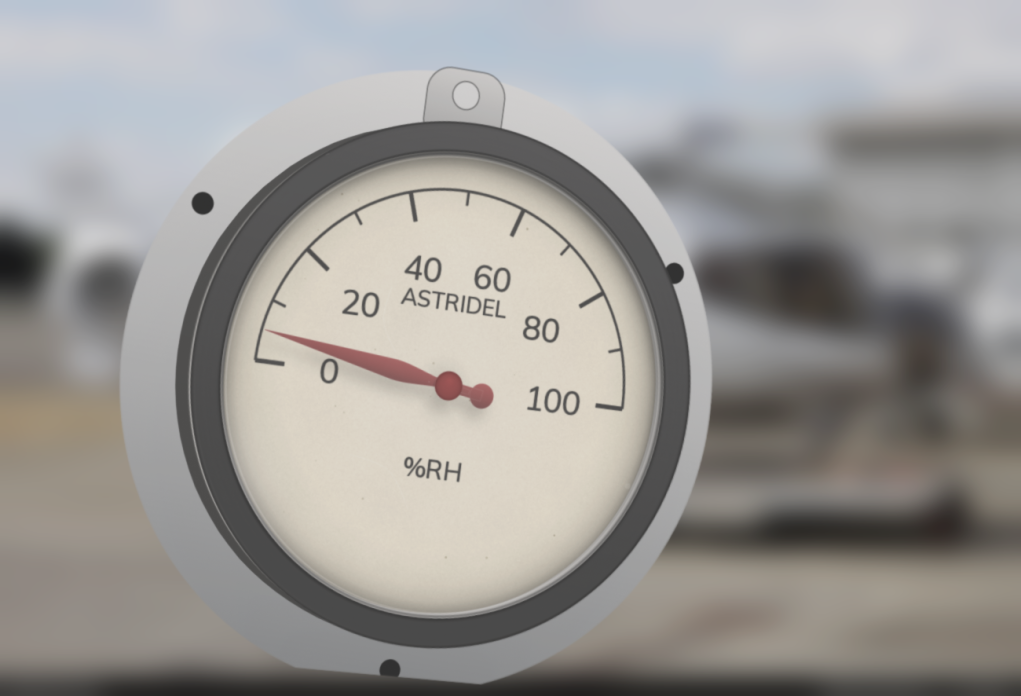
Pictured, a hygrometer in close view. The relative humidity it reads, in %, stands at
5 %
